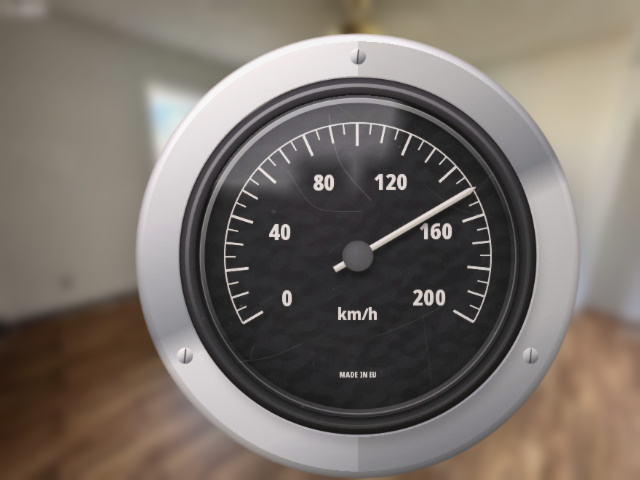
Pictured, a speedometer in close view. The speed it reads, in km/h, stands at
150 km/h
